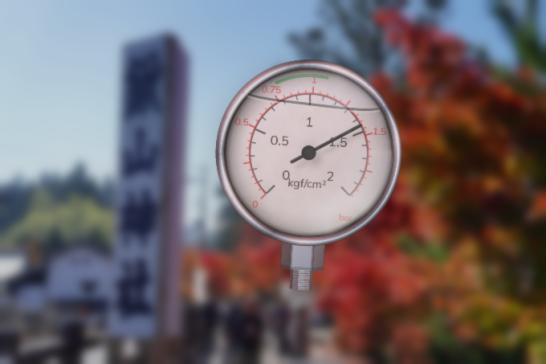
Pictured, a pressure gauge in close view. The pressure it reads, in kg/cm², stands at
1.45 kg/cm²
